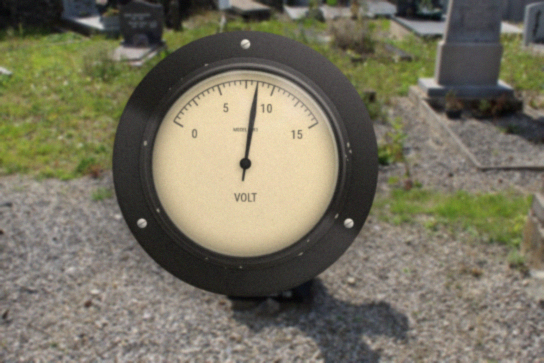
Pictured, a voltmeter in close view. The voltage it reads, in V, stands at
8.5 V
